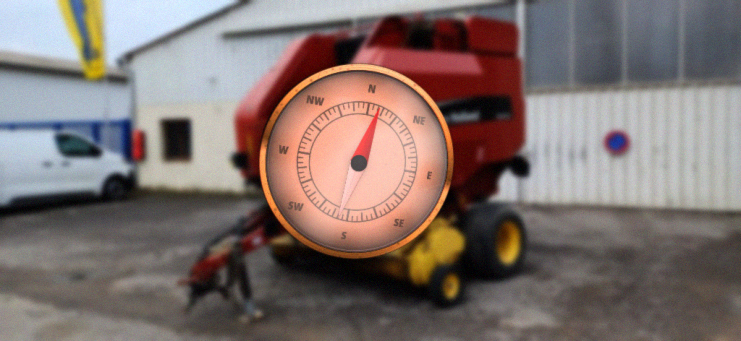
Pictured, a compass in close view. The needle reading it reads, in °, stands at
10 °
